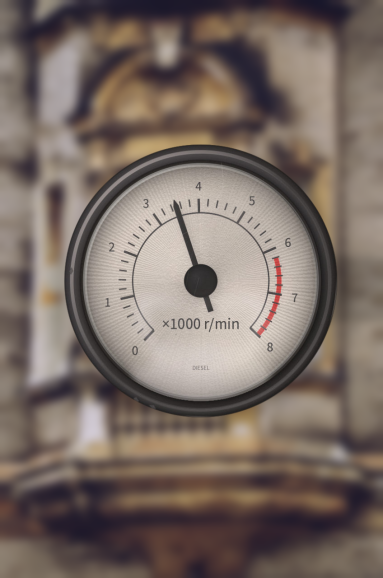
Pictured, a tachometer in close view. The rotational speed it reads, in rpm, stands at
3500 rpm
